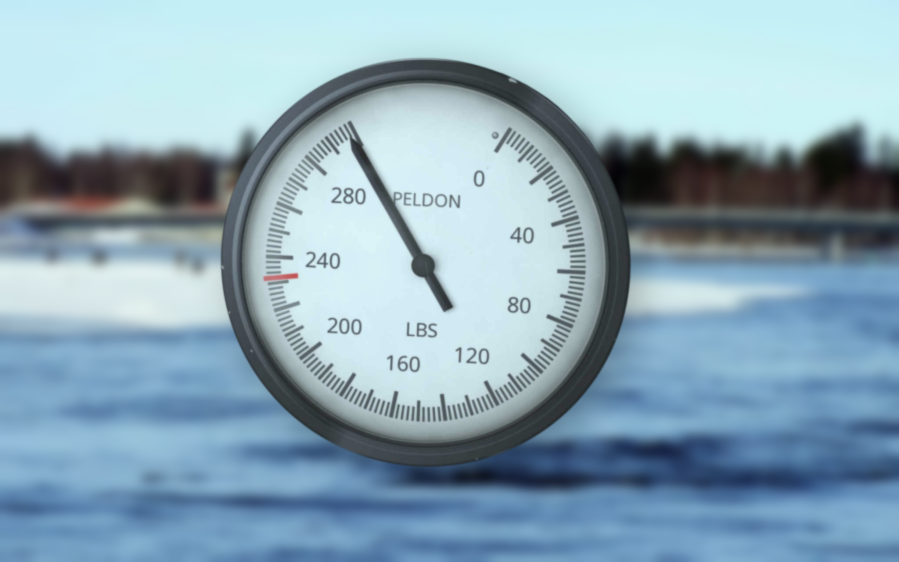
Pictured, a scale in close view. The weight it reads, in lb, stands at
298 lb
